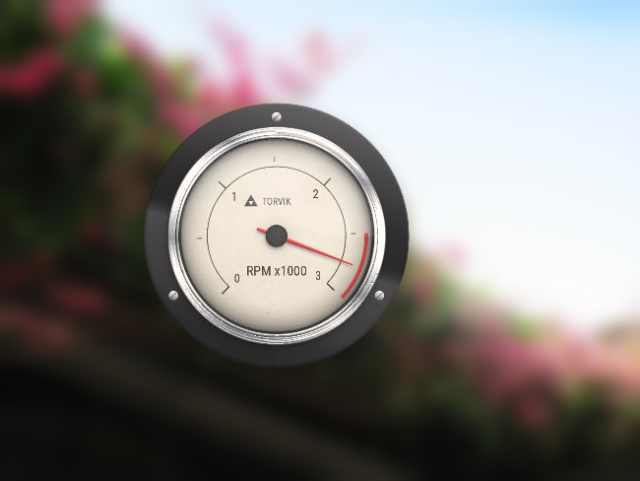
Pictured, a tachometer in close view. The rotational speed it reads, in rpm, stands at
2750 rpm
